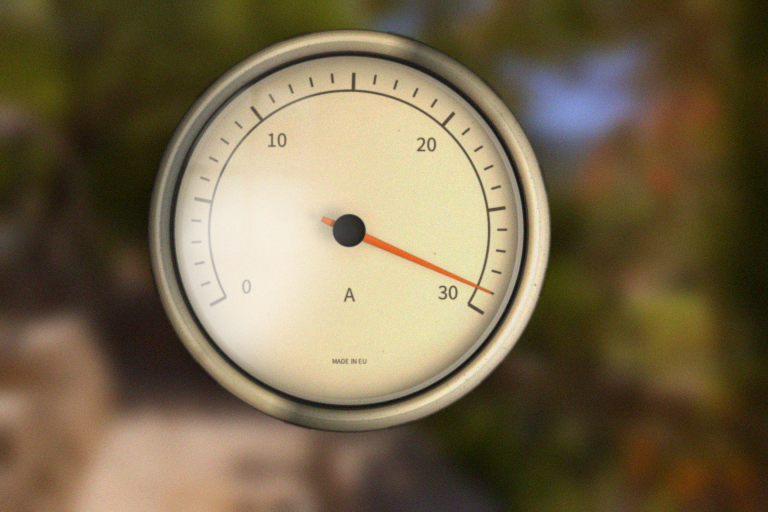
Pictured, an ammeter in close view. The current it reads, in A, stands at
29 A
